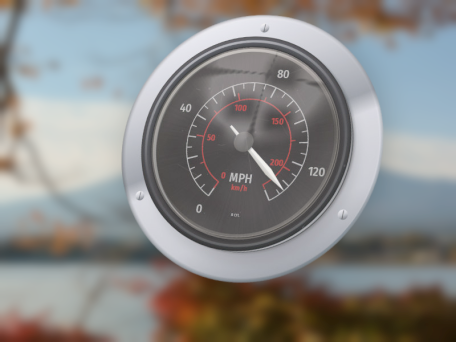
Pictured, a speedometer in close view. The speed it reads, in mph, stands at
132.5 mph
